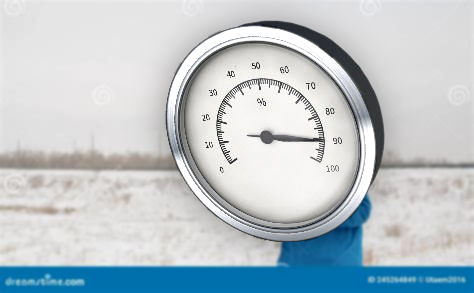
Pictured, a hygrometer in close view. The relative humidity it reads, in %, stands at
90 %
